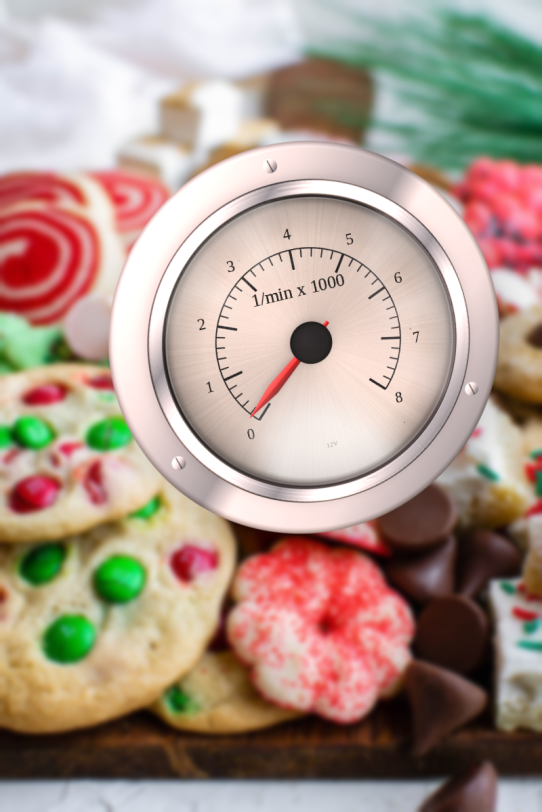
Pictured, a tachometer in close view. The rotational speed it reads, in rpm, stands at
200 rpm
